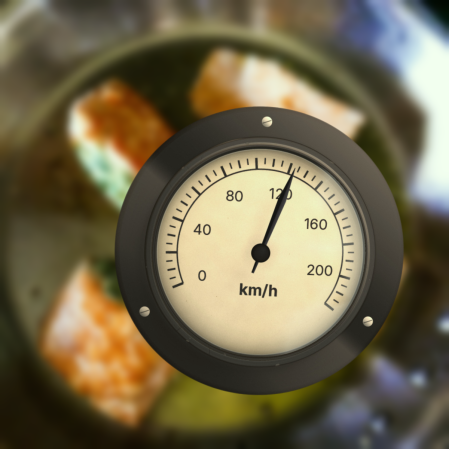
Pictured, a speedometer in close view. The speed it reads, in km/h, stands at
122.5 km/h
